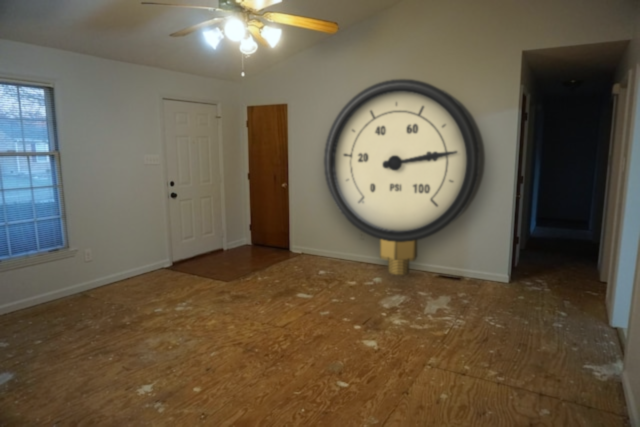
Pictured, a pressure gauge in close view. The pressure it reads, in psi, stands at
80 psi
